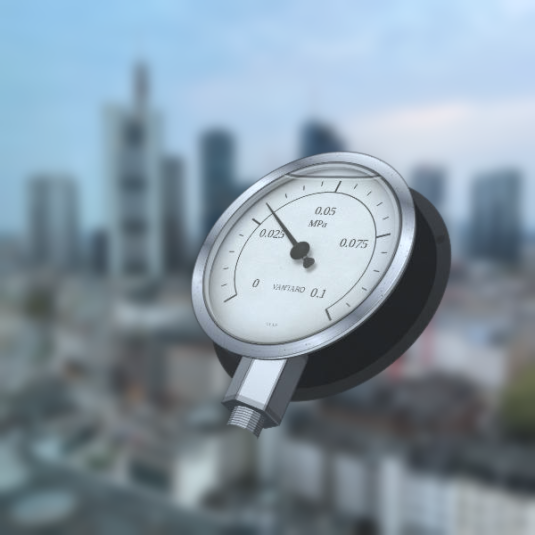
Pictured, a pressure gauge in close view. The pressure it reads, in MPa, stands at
0.03 MPa
